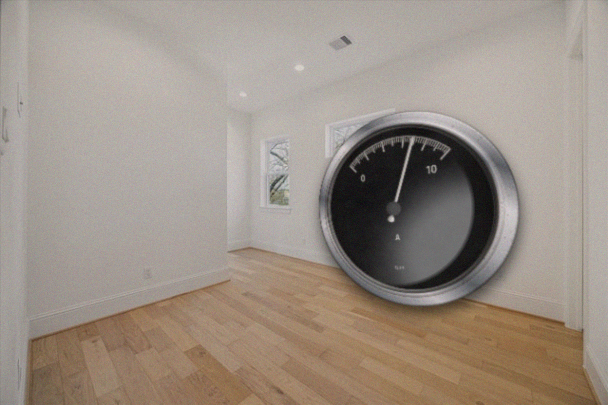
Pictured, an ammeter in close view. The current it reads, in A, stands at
7 A
